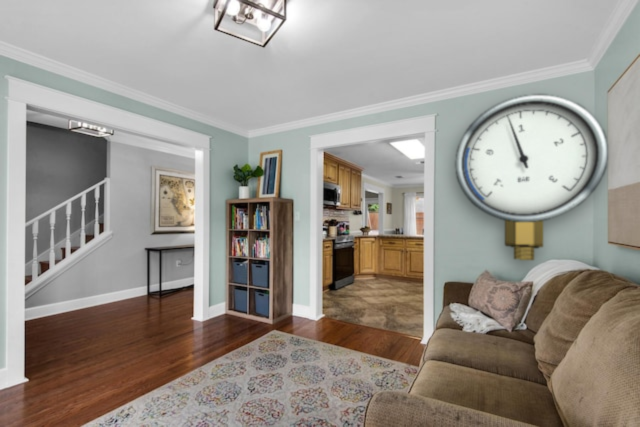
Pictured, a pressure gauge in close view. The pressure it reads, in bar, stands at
0.8 bar
